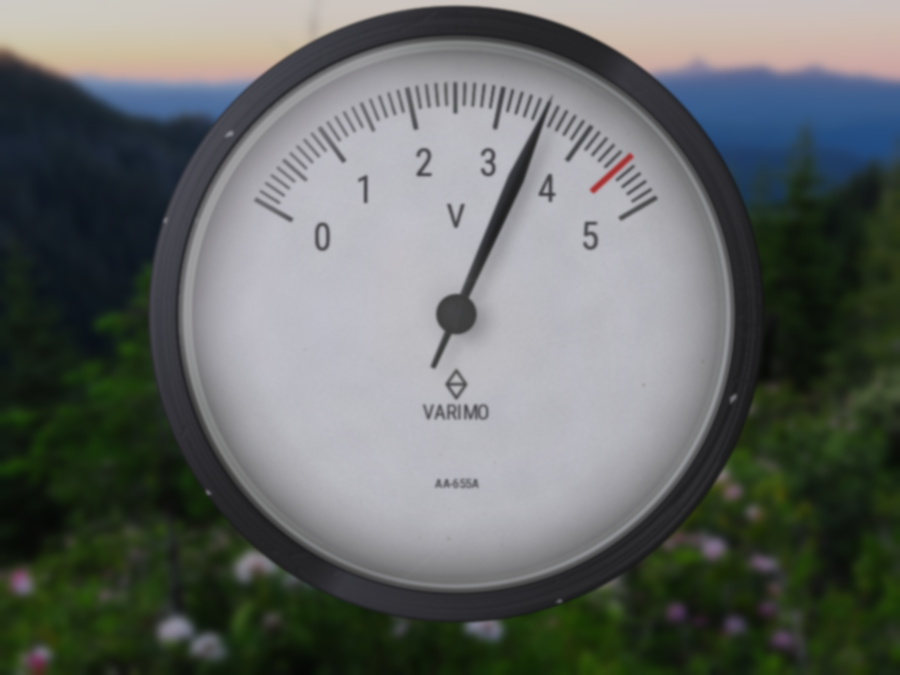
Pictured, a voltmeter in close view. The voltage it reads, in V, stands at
3.5 V
